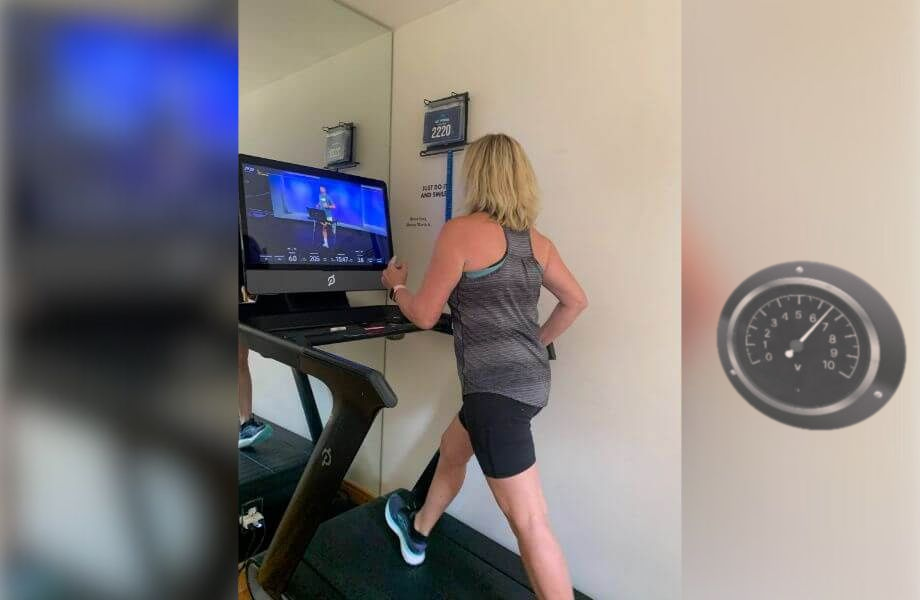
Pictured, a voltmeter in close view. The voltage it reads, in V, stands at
6.5 V
